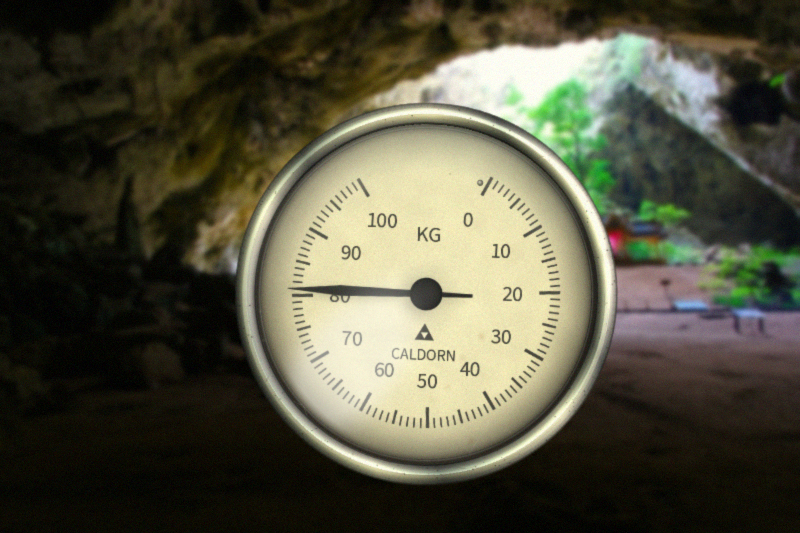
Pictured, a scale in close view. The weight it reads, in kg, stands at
81 kg
